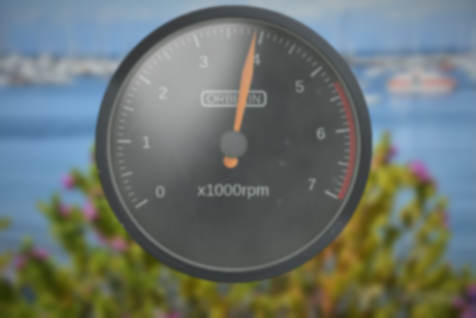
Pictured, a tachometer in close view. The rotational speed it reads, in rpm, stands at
3900 rpm
